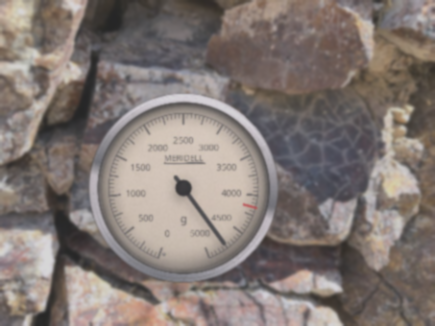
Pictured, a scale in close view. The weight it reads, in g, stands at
4750 g
